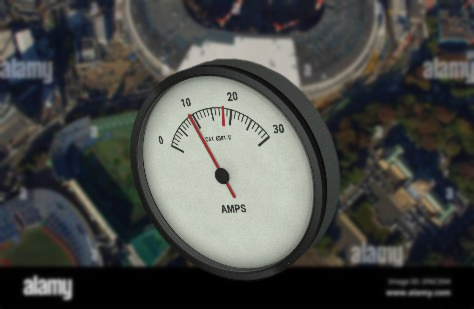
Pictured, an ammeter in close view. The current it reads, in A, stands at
10 A
